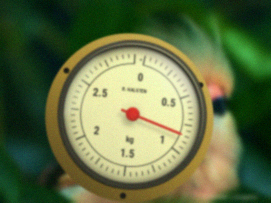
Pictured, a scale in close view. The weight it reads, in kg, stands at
0.85 kg
